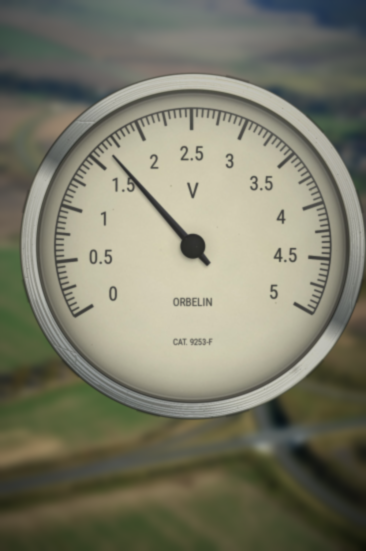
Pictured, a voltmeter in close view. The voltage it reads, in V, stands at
1.65 V
